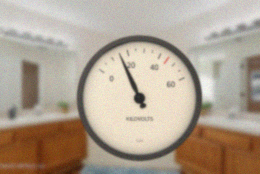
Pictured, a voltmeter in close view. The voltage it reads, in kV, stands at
15 kV
